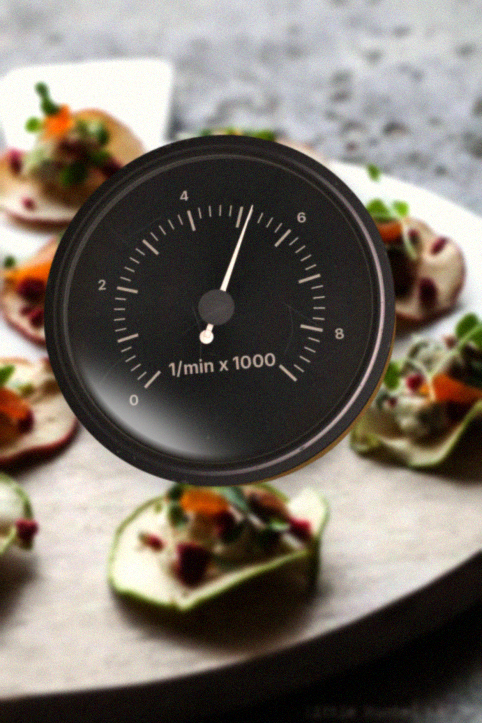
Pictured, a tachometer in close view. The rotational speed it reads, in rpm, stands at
5200 rpm
